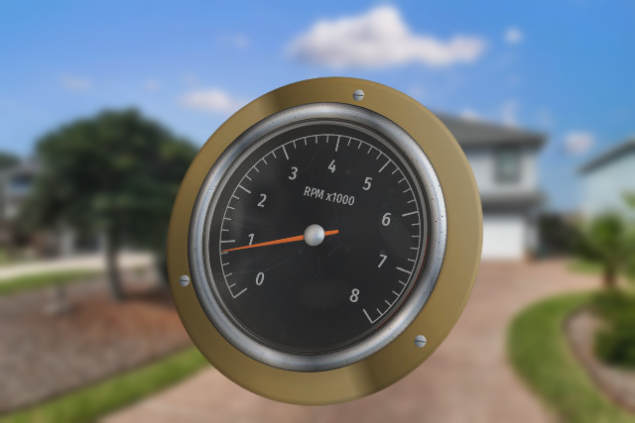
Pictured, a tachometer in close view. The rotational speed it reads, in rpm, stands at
800 rpm
